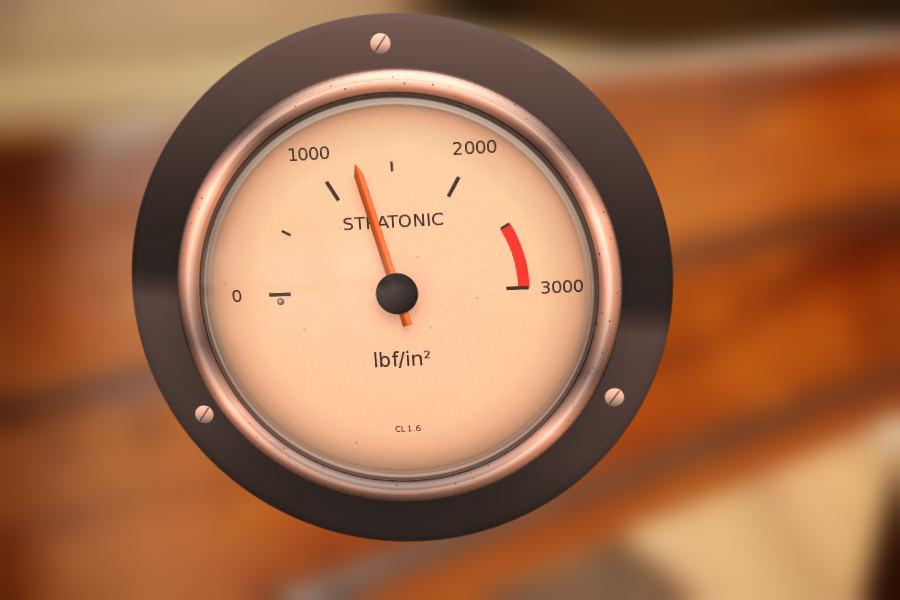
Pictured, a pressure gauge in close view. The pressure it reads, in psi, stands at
1250 psi
